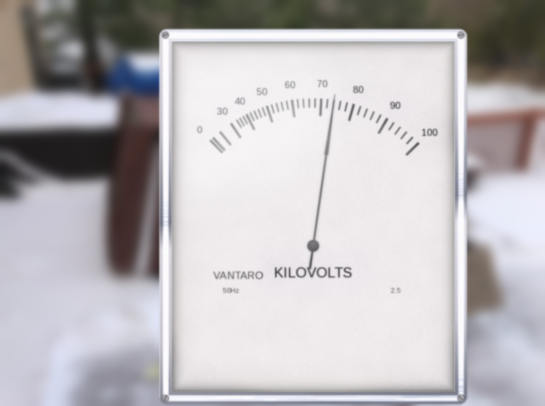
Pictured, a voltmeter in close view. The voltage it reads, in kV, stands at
74 kV
